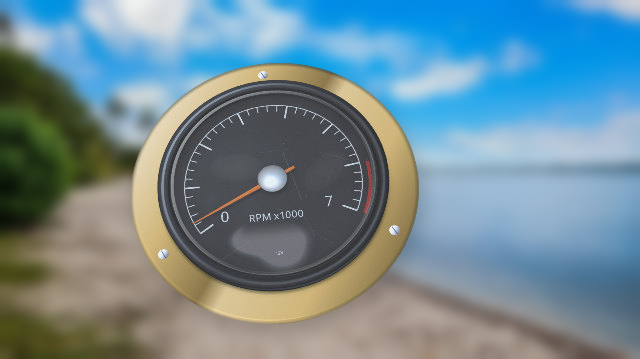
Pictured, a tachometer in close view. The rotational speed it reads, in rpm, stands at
200 rpm
